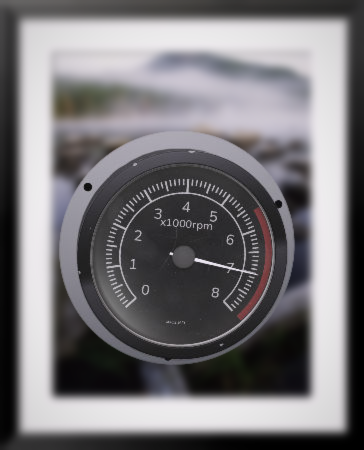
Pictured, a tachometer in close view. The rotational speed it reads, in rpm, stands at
7000 rpm
